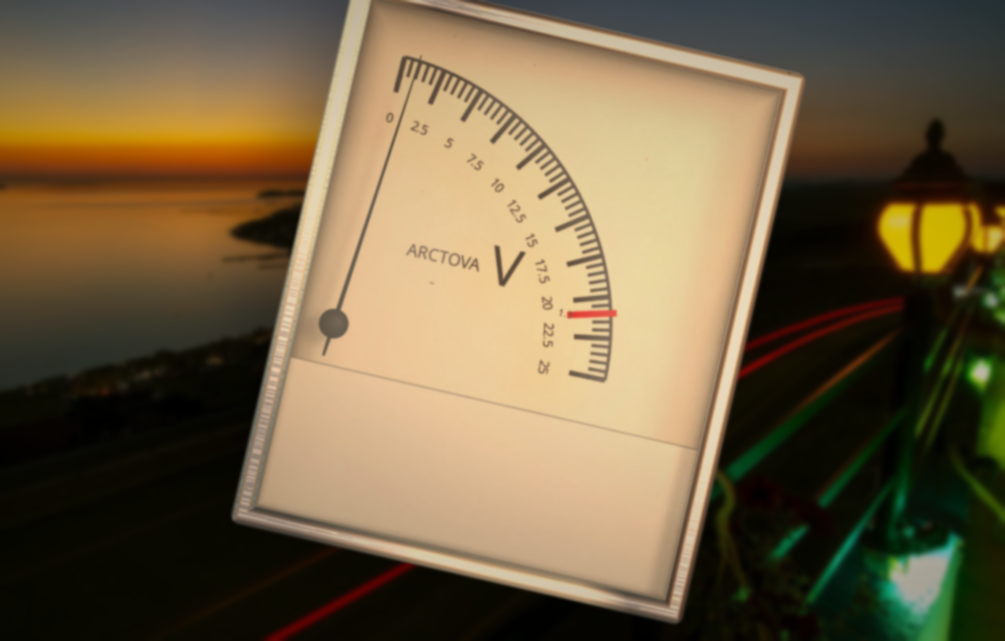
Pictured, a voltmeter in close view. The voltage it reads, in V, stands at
1 V
